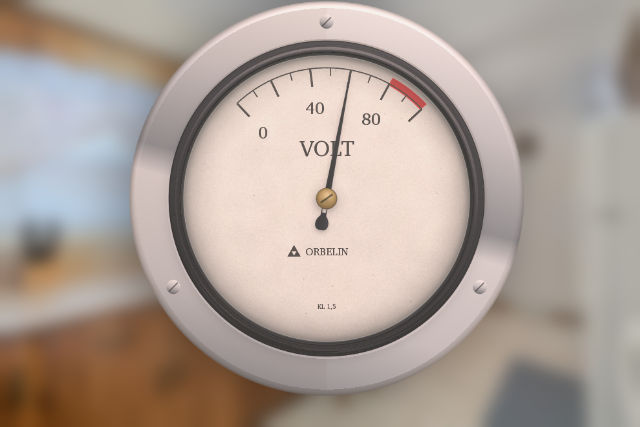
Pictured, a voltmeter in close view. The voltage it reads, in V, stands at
60 V
